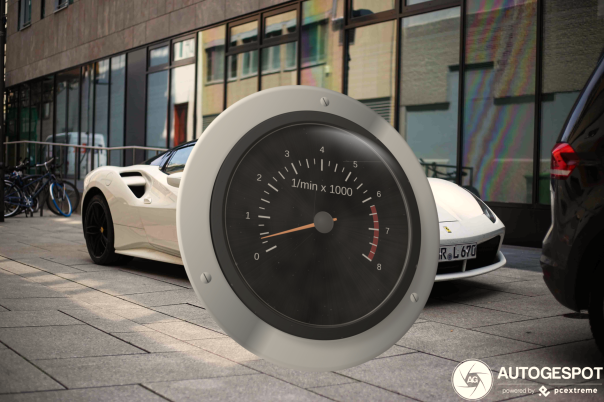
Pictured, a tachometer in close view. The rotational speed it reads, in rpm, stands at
375 rpm
